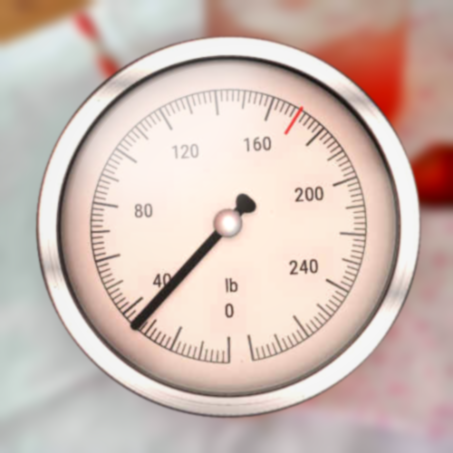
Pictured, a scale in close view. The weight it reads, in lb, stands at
34 lb
